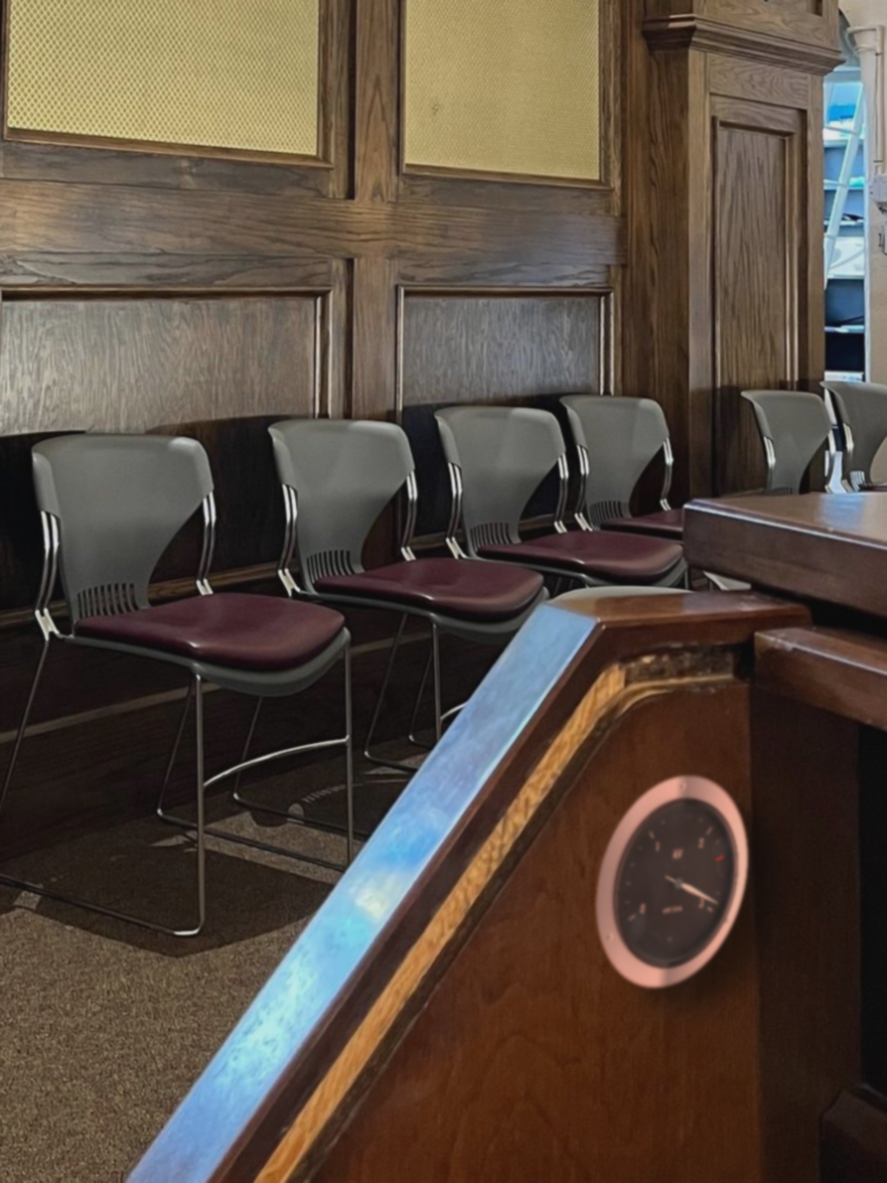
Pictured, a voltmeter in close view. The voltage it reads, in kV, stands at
2.9 kV
